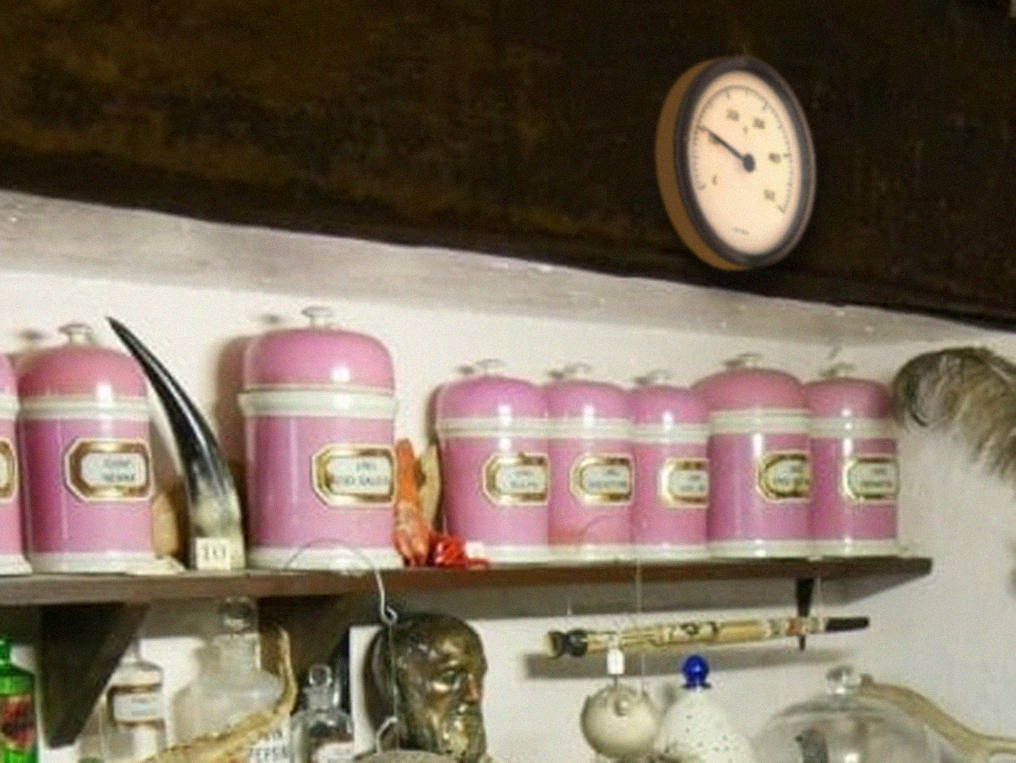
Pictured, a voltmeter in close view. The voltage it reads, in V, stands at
100 V
